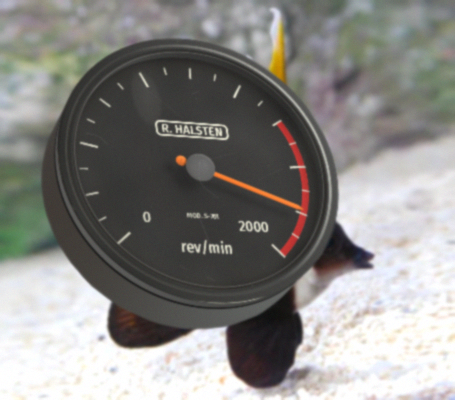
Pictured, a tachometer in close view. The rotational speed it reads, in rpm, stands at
1800 rpm
